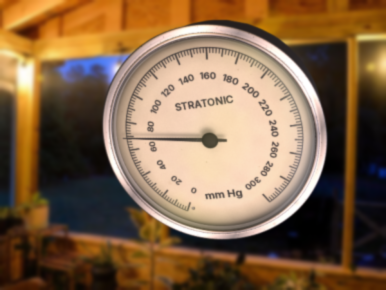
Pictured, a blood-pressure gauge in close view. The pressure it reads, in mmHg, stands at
70 mmHg
